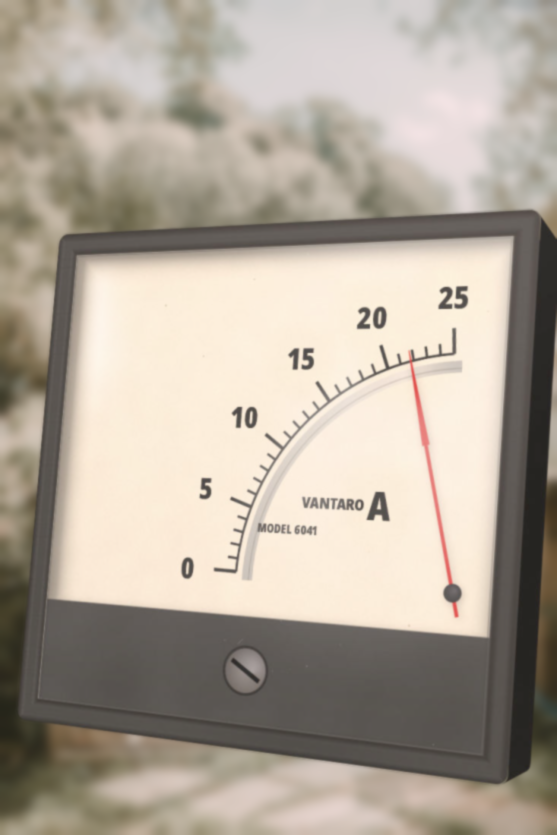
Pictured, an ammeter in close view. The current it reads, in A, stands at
22 A
